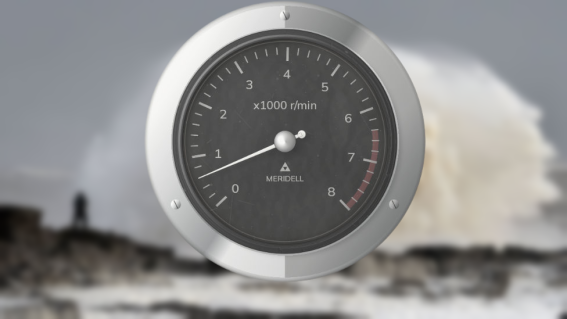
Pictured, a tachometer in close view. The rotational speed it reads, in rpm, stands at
600 rpm
